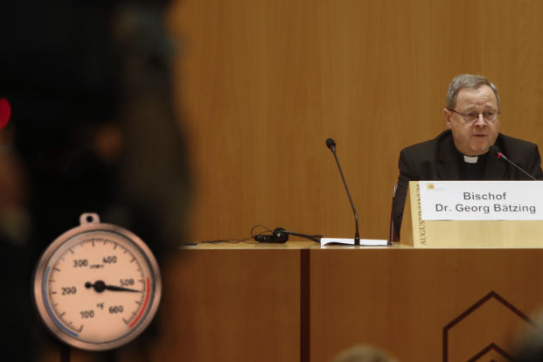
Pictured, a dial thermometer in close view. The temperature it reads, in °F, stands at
525 °F
